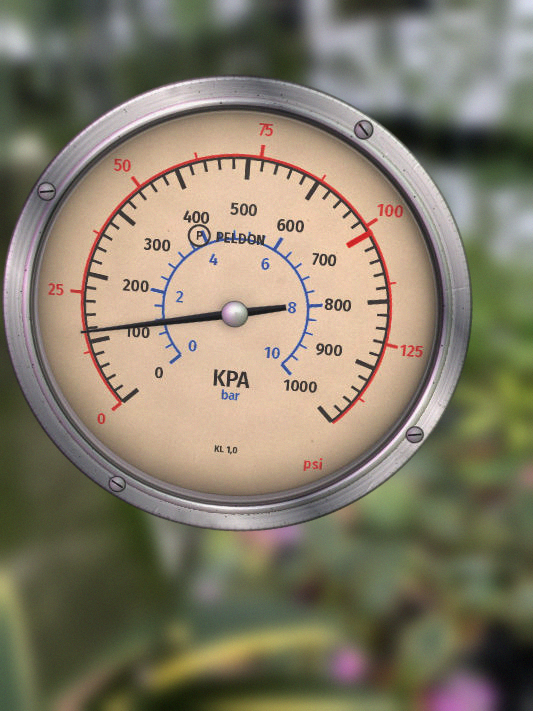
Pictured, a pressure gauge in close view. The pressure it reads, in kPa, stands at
120 kPa
